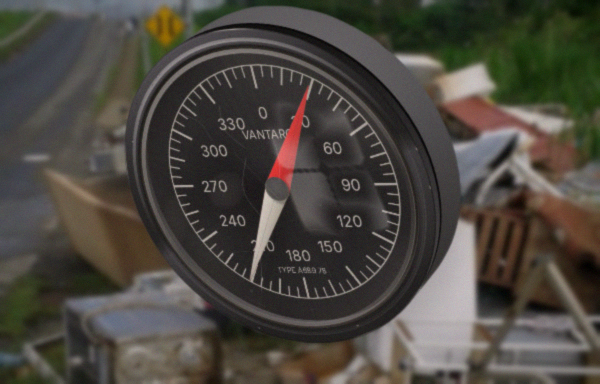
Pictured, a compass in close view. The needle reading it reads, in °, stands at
30 °
